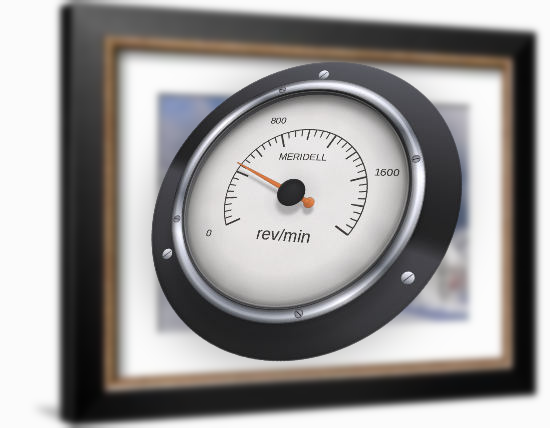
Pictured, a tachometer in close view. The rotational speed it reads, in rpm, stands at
450 rpm
